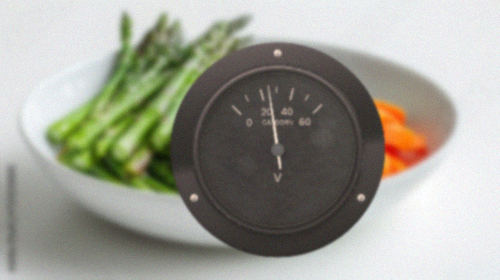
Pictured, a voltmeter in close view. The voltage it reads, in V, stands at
25 V
